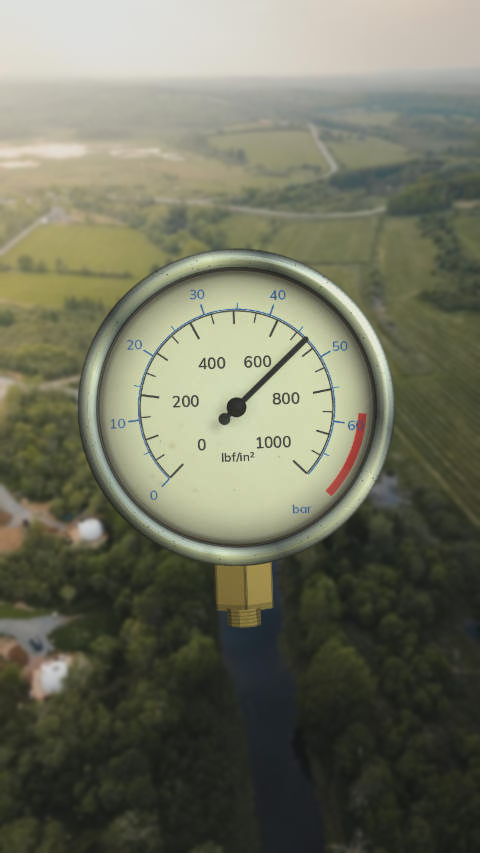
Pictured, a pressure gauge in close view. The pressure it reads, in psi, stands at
675 psi
